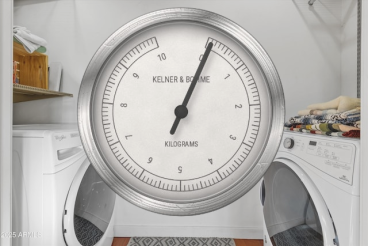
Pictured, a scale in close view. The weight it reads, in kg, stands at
0.1 kg
